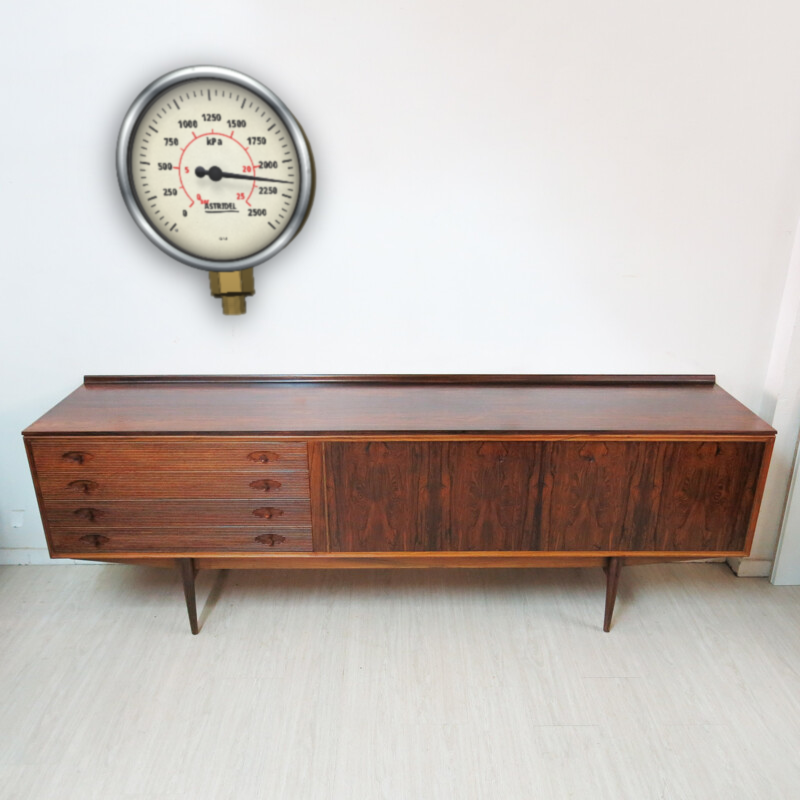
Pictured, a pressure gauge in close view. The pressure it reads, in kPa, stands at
2150 kPa
